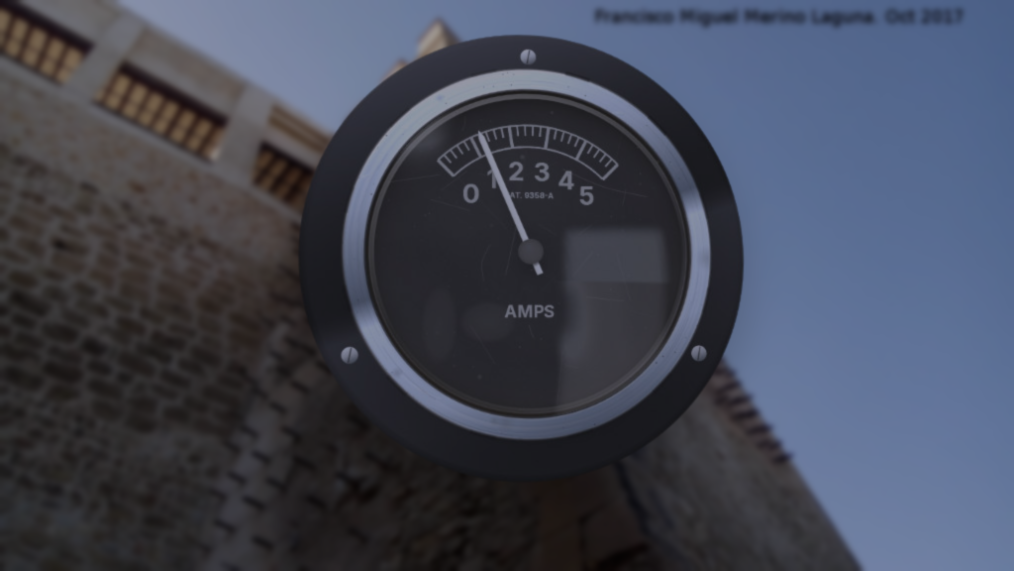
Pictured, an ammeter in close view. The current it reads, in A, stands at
1.2 A
